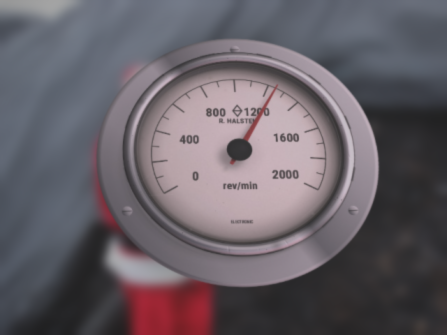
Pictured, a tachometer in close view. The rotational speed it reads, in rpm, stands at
1250 rpm
